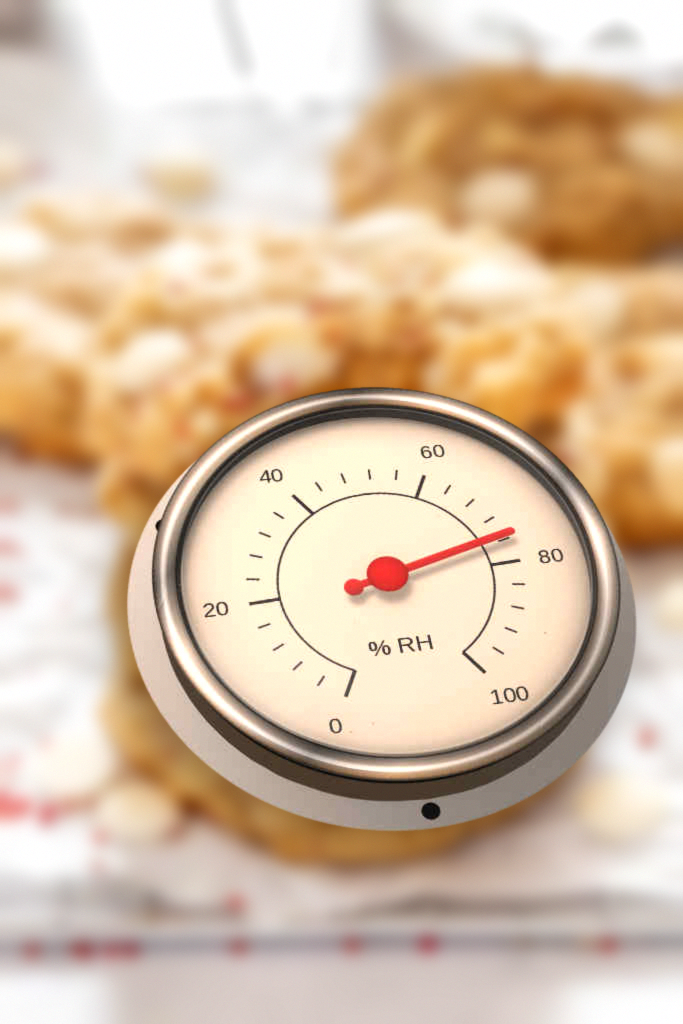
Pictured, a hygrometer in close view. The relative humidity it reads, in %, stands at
76 %
